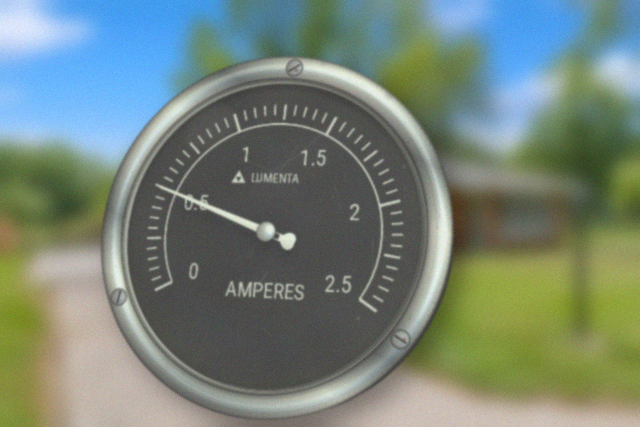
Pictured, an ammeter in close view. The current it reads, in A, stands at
0.5 A
